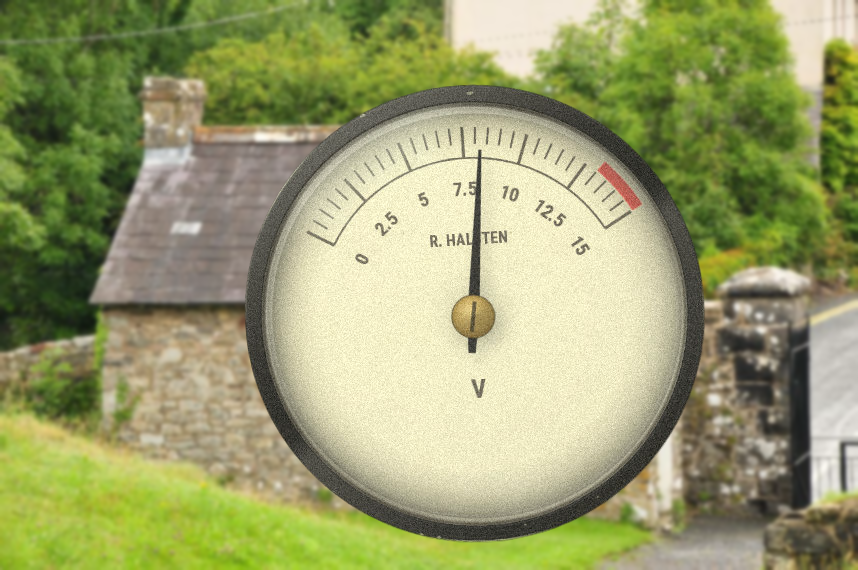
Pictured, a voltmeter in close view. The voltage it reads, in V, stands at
8.25 V
